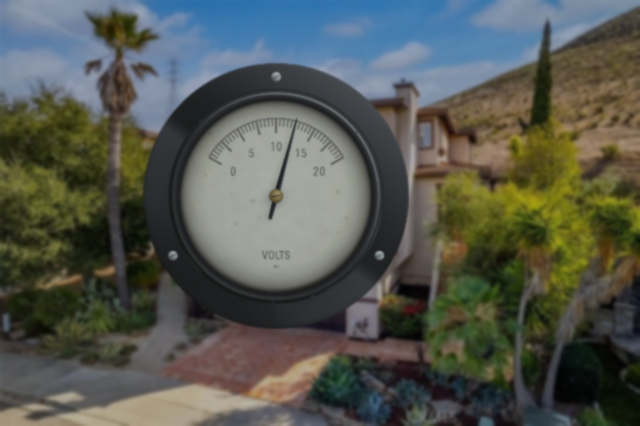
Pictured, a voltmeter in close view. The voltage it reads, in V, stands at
12.5 V
